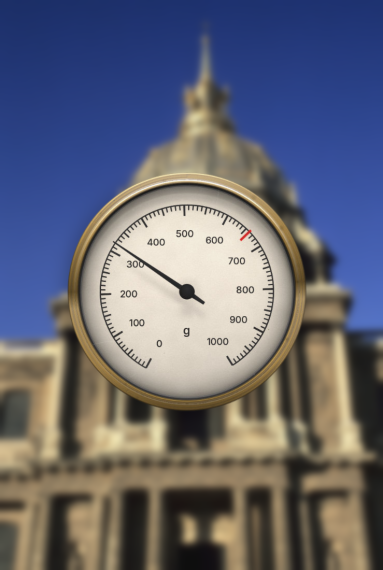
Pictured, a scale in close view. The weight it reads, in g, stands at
320 g
